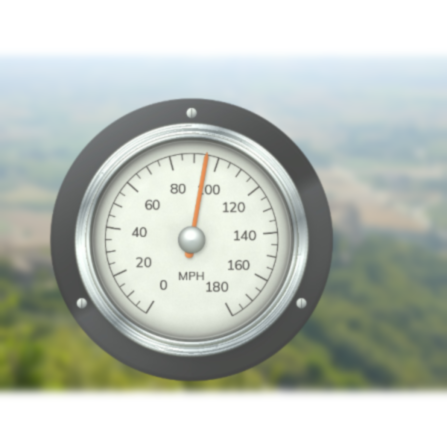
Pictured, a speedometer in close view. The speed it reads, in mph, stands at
95 mph
